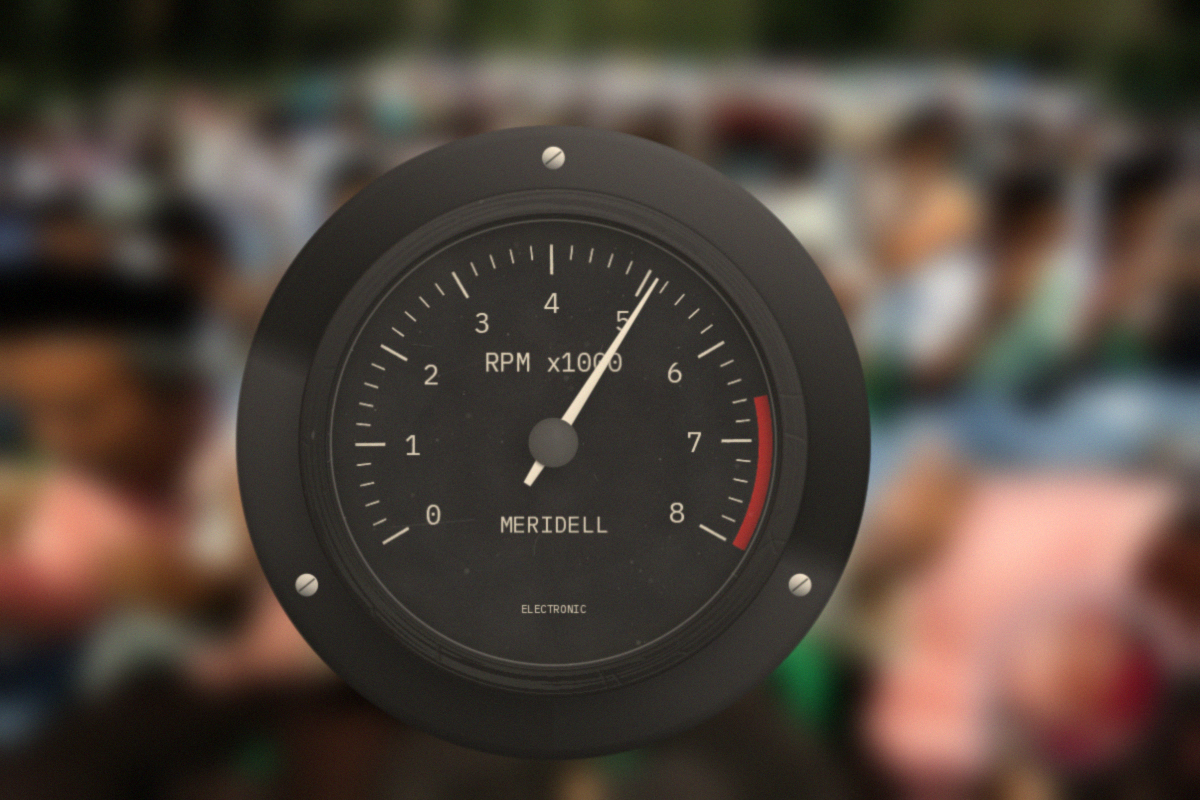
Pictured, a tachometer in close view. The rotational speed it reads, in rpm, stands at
5100 rpm
